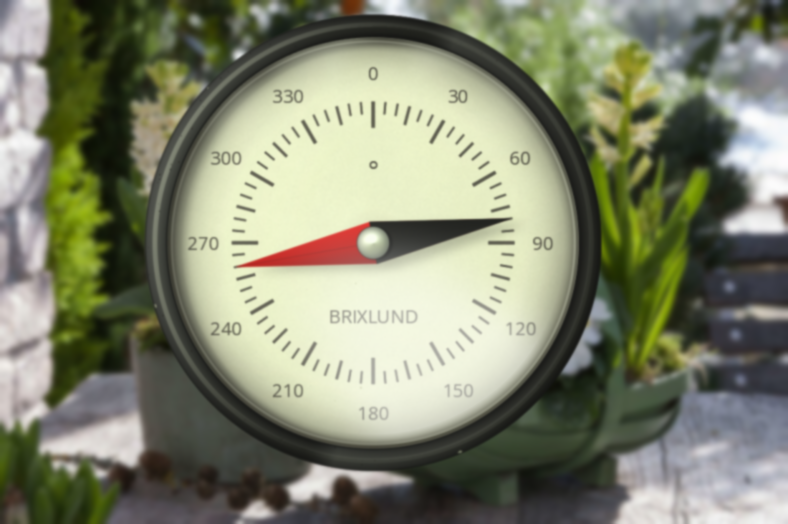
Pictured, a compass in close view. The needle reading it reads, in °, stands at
260 °
